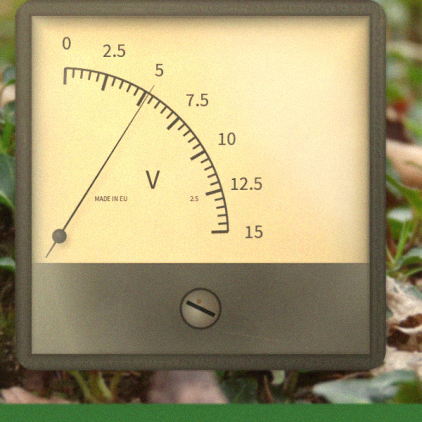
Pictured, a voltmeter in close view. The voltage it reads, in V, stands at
5.25 V
